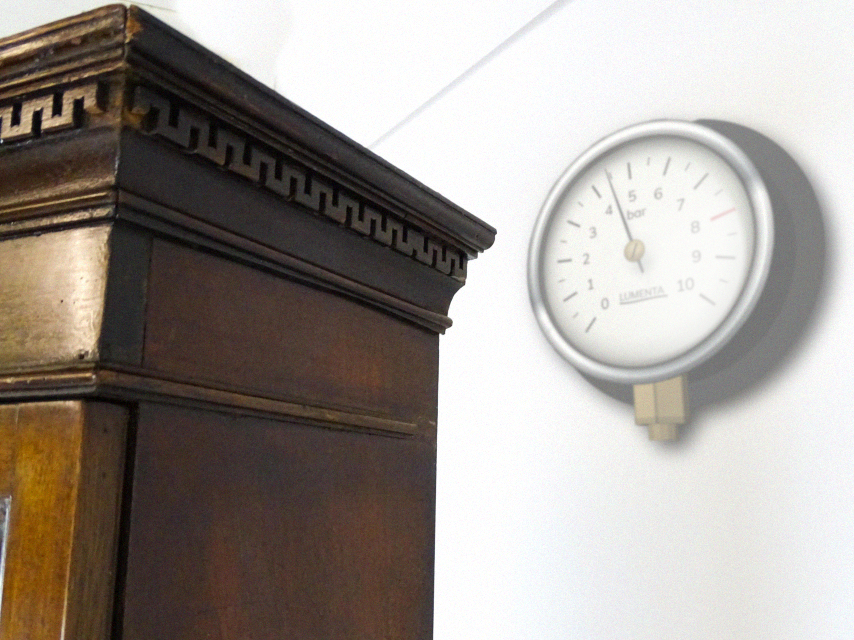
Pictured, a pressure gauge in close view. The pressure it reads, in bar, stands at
4.5 bar
